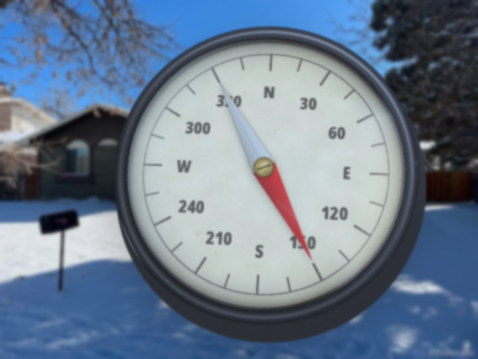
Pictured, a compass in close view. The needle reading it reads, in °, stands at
150 °
